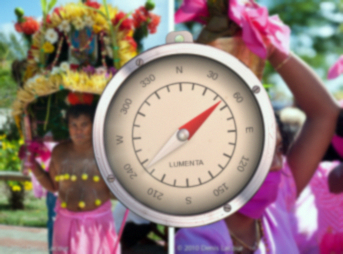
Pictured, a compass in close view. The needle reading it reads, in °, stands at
52.5 °
